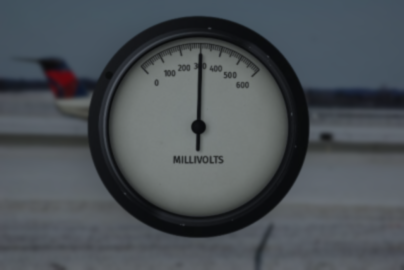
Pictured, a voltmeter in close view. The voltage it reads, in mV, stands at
300 mV
